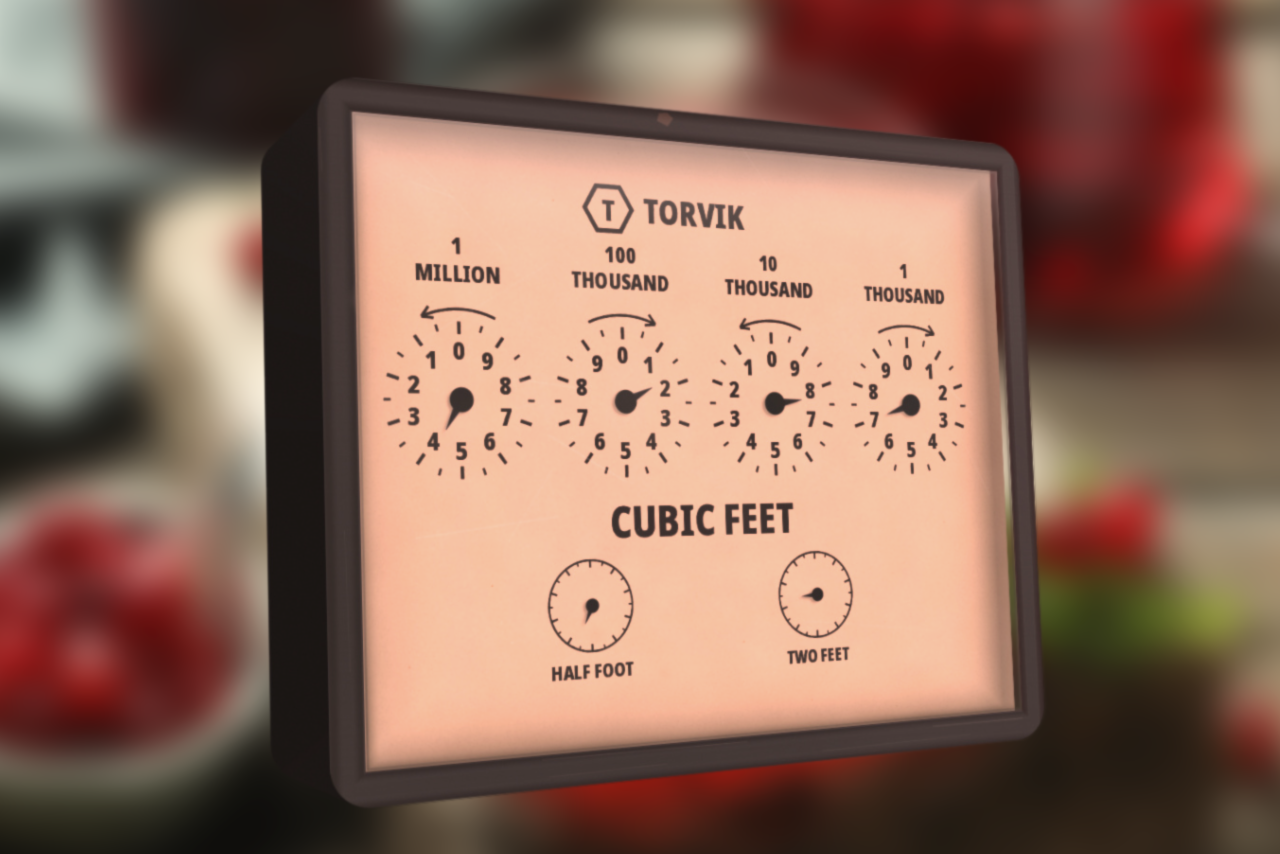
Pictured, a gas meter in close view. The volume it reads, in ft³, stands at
417700 ft³
